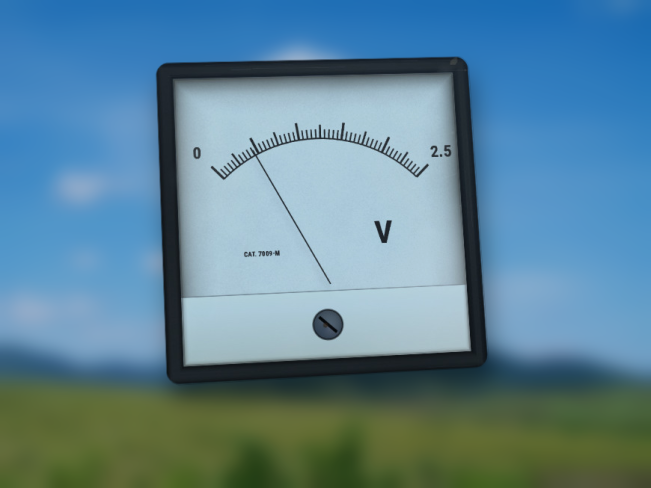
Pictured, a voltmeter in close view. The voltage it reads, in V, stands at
0.45 V
